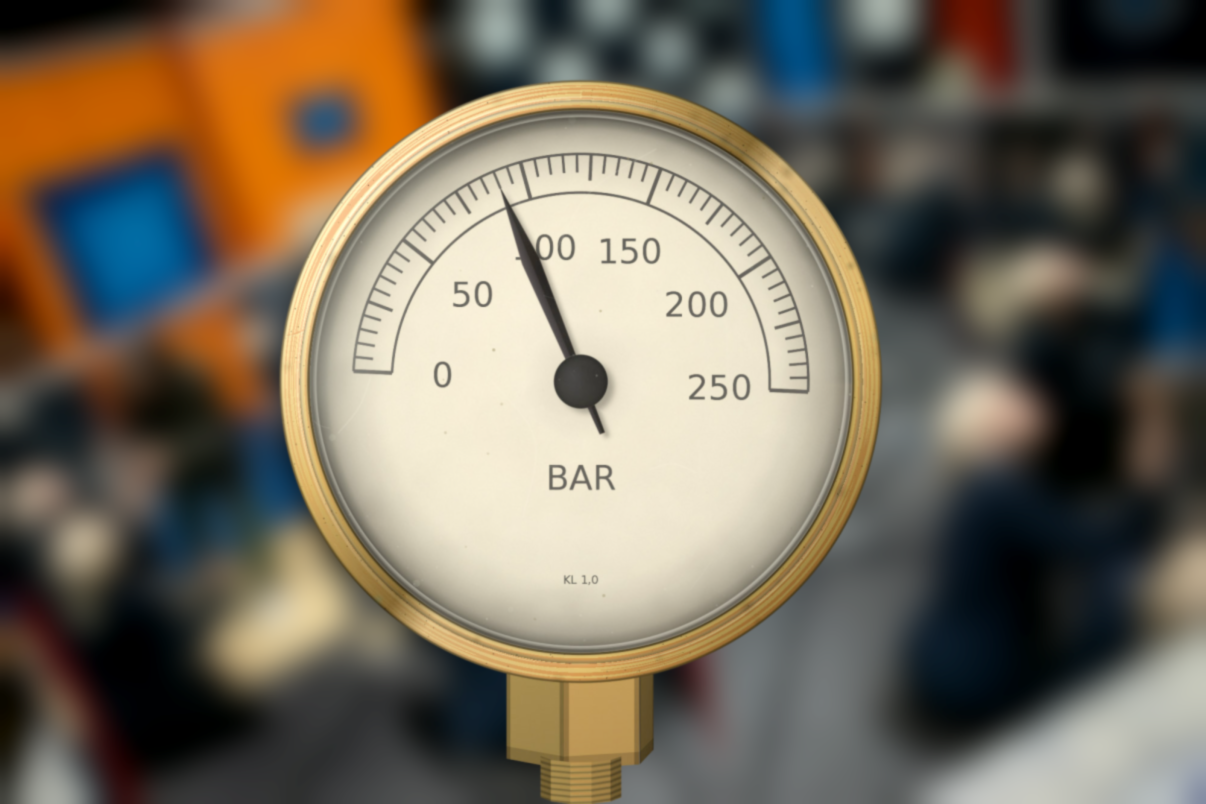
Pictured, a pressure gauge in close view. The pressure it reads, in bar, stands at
90 bar
